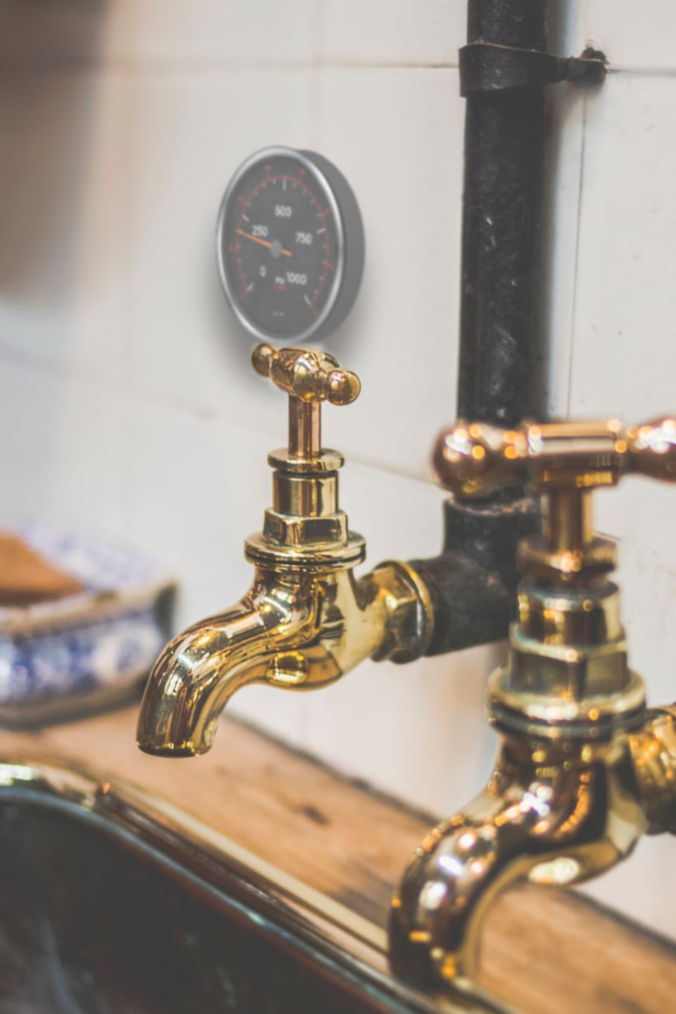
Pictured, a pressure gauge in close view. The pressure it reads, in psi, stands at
200 psi
